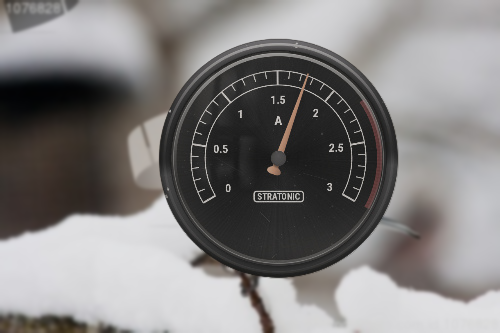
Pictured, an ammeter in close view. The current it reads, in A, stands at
1.75 A
